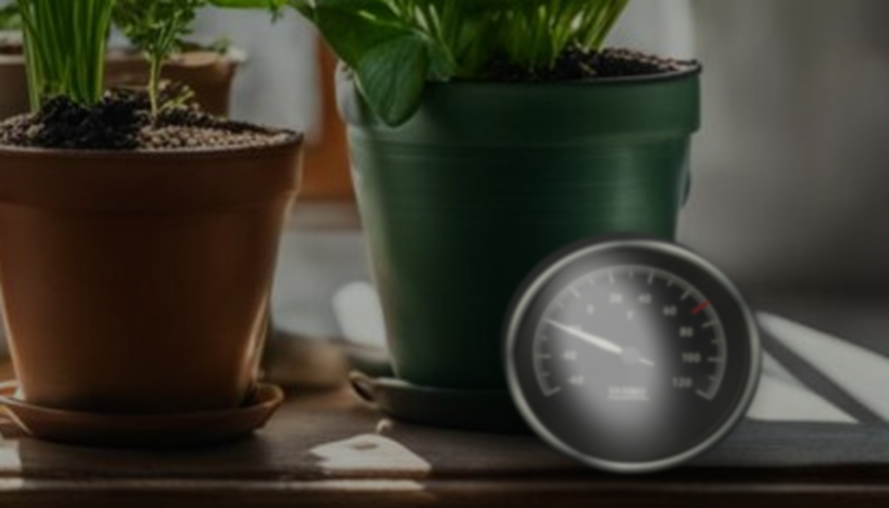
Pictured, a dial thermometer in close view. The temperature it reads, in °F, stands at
-20 °F
